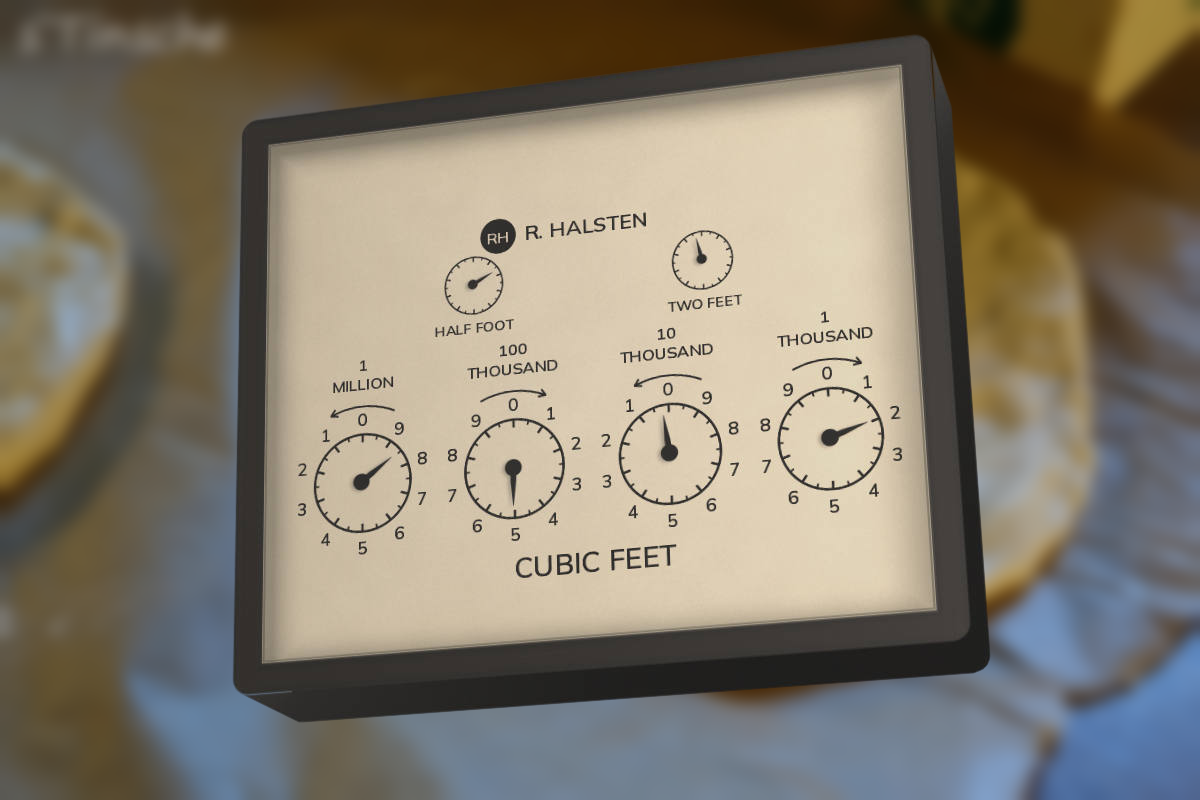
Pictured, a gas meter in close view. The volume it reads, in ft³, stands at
850200 ft³
